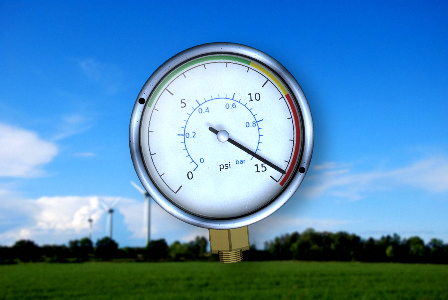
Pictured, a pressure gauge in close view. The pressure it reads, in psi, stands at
14.5 psi
